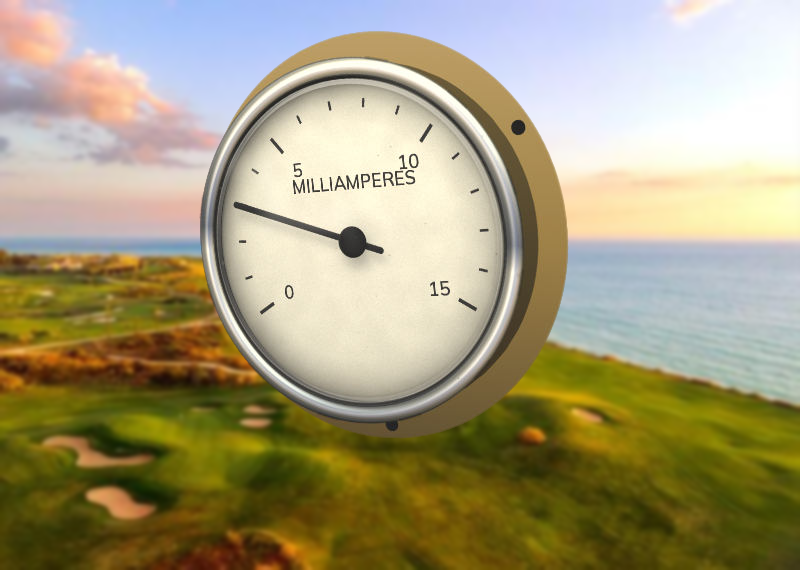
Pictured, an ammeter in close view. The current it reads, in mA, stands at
3 mA
